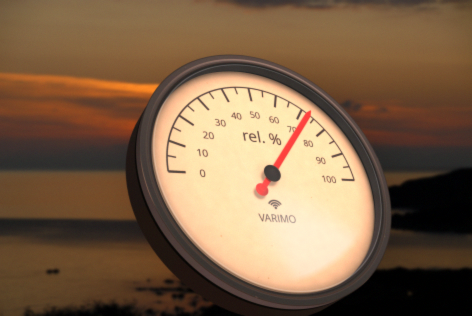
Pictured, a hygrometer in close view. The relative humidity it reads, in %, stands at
72.5 %
